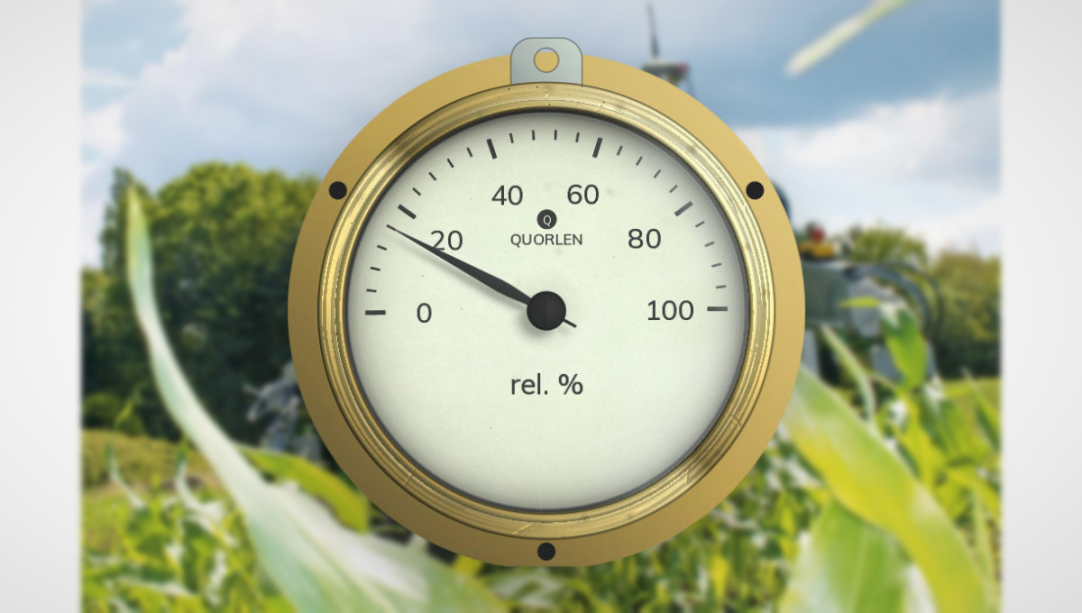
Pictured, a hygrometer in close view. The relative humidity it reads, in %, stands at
16 %
